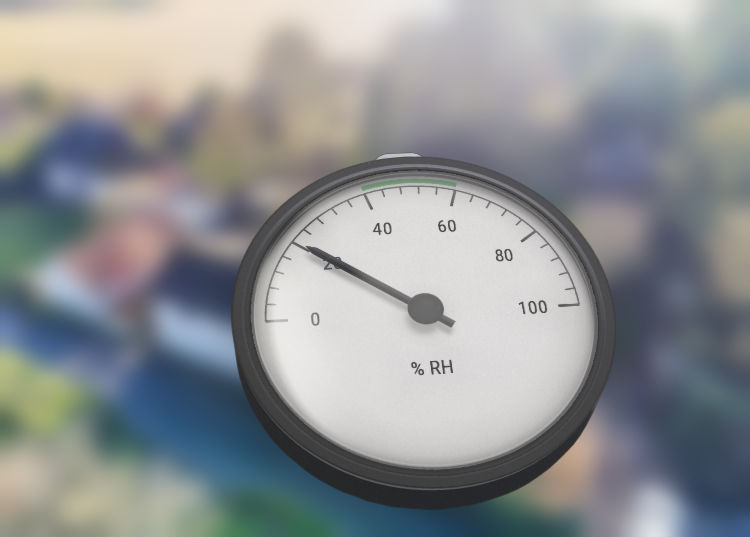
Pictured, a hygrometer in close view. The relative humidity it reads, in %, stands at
20 %
